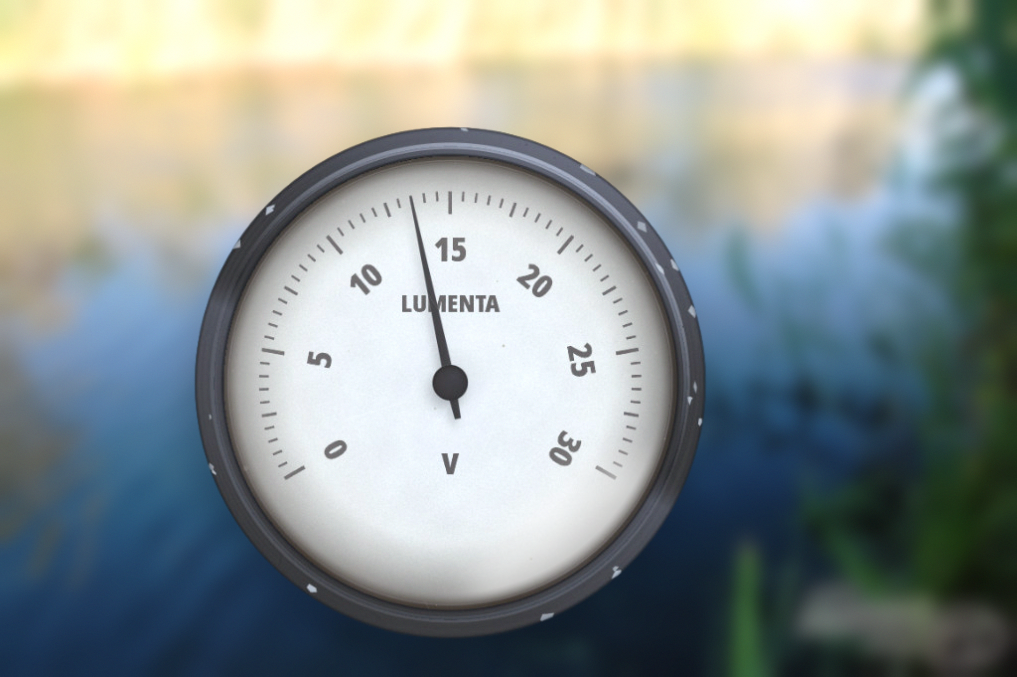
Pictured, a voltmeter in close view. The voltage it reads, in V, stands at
13.5 V
